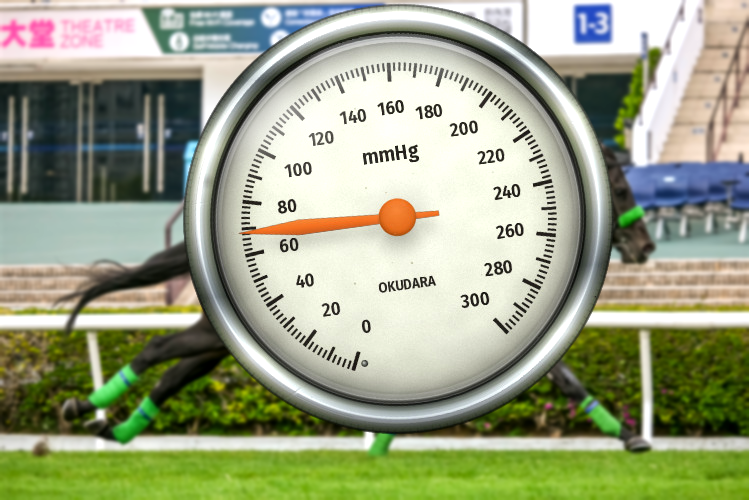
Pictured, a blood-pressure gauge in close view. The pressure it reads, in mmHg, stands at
68 mmHg
